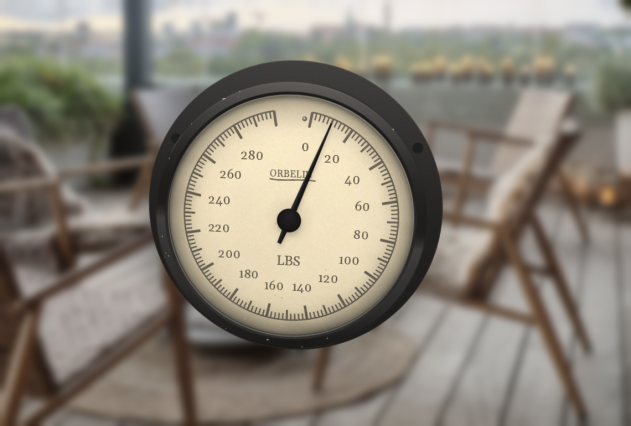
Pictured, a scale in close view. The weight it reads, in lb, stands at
10 lb
